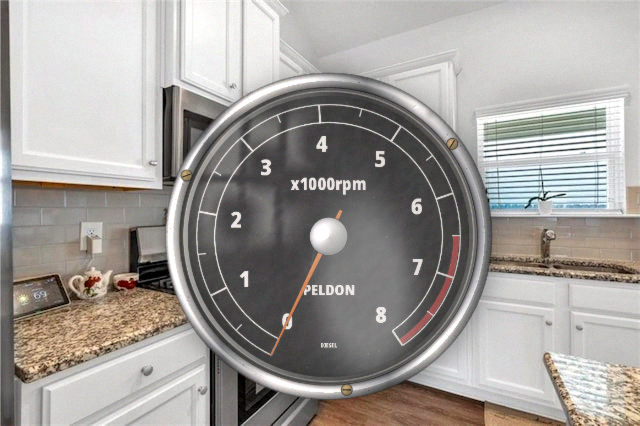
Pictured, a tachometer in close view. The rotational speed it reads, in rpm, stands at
0 rpm
